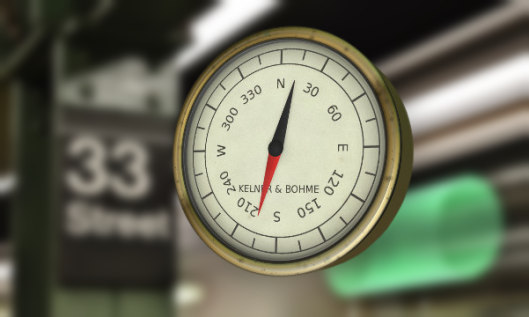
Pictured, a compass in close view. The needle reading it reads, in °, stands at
195 °
